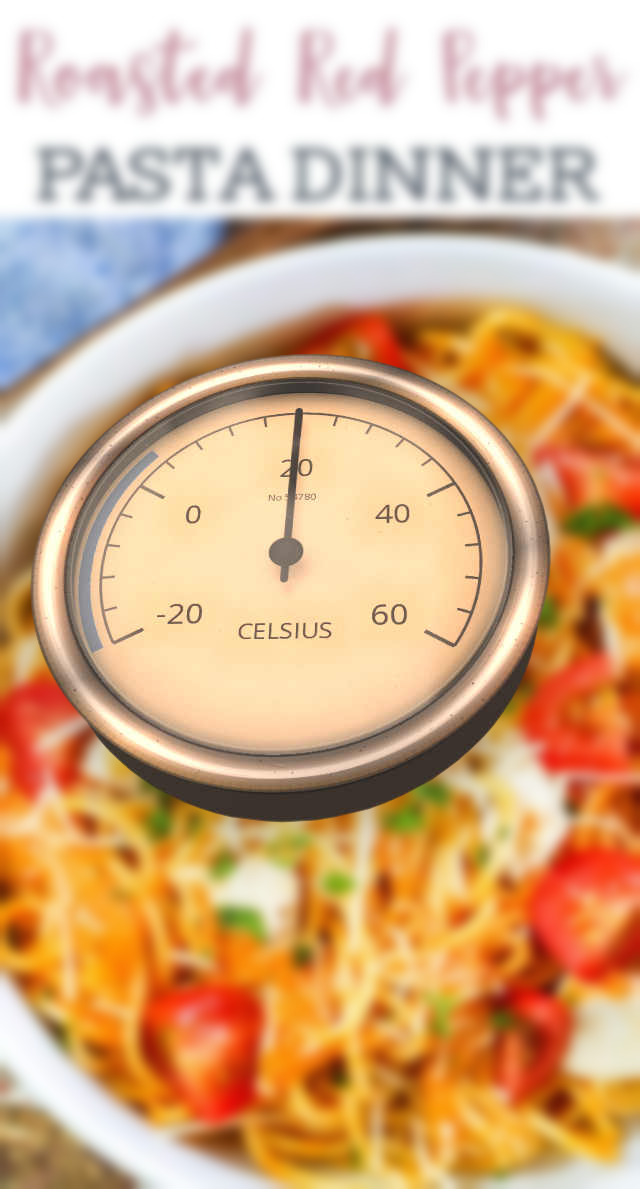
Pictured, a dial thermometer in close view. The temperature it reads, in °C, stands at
20 °C
